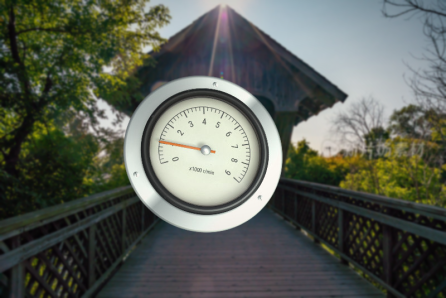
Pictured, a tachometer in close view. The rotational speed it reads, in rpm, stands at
1000 rpm
